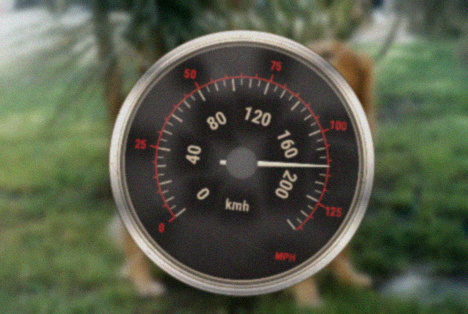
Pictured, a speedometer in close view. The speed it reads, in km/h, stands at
180 km/h
